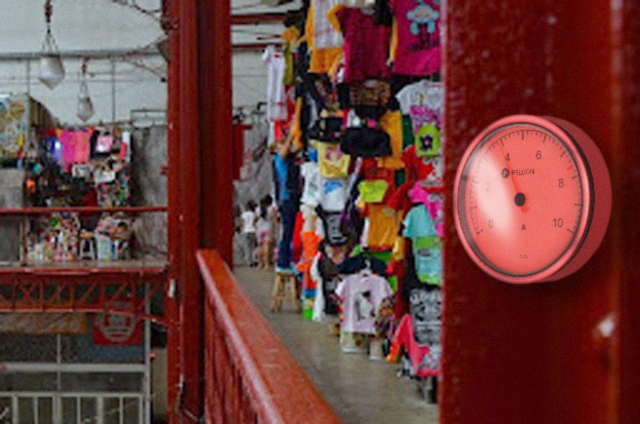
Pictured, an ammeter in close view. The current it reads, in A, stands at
4 A
